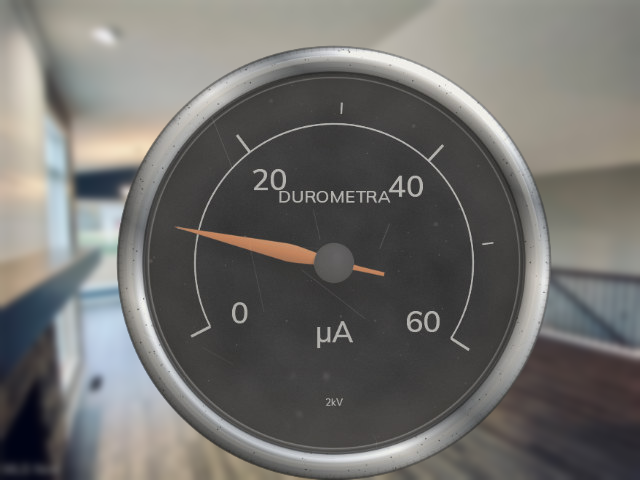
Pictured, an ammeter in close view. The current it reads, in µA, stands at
10 µA
